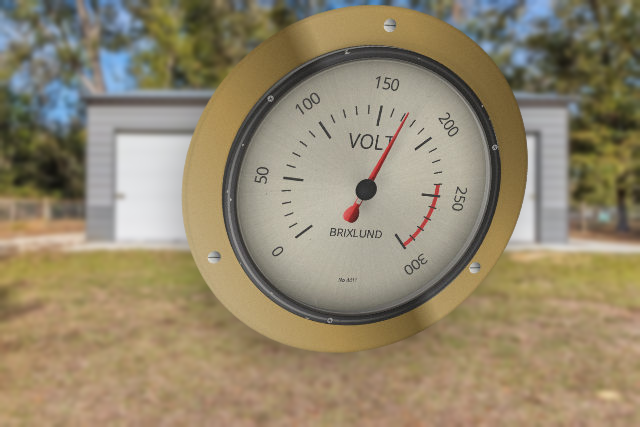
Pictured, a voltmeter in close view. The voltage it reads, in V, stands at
170 V
